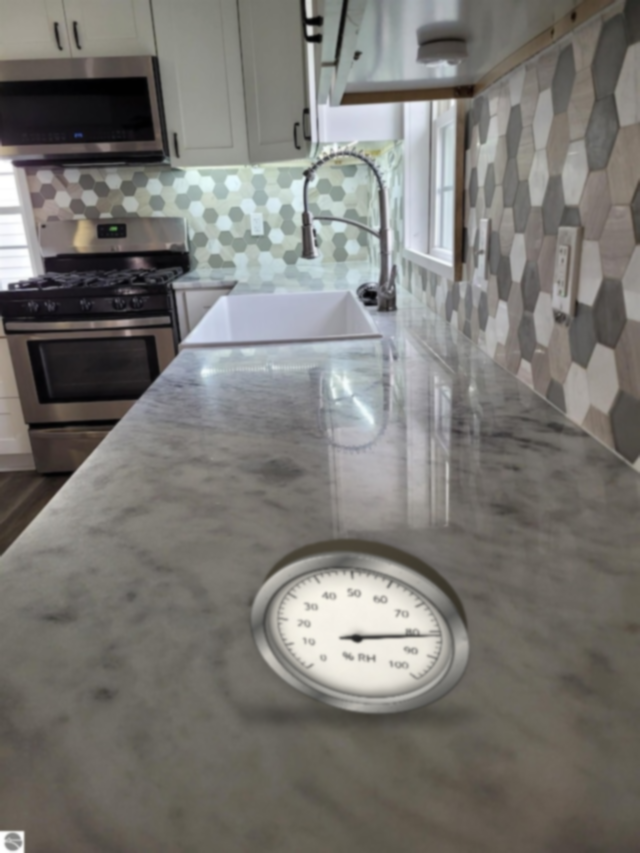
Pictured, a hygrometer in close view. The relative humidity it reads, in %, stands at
80 %
